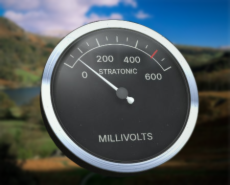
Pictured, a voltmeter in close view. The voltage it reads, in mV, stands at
50 mV
